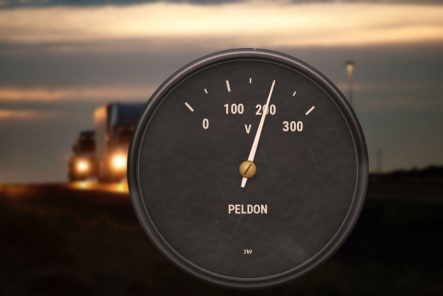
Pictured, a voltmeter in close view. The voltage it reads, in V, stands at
200 V
